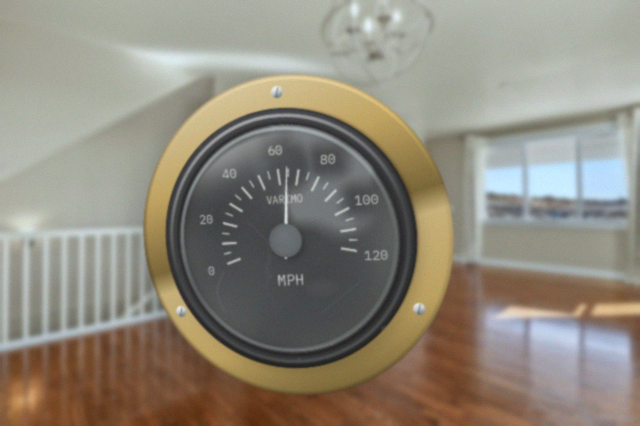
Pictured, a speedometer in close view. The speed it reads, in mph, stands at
65 mph
